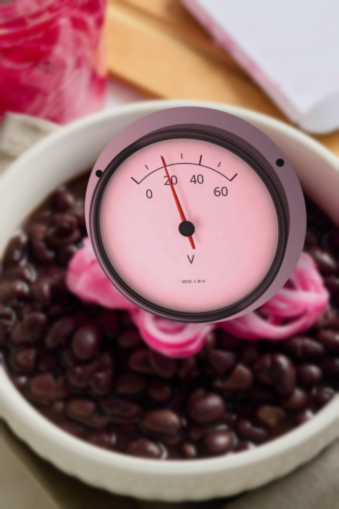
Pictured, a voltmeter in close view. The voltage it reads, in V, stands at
20 V
